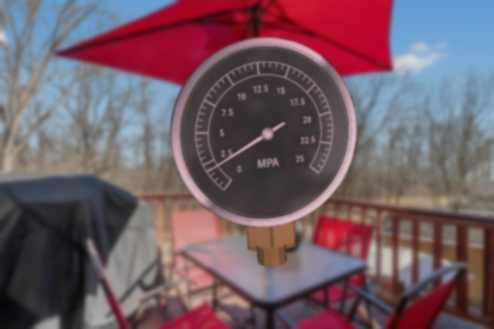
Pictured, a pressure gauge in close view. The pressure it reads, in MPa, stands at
2 MPa
